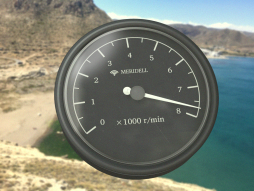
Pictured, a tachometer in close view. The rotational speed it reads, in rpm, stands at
7750 rpm
